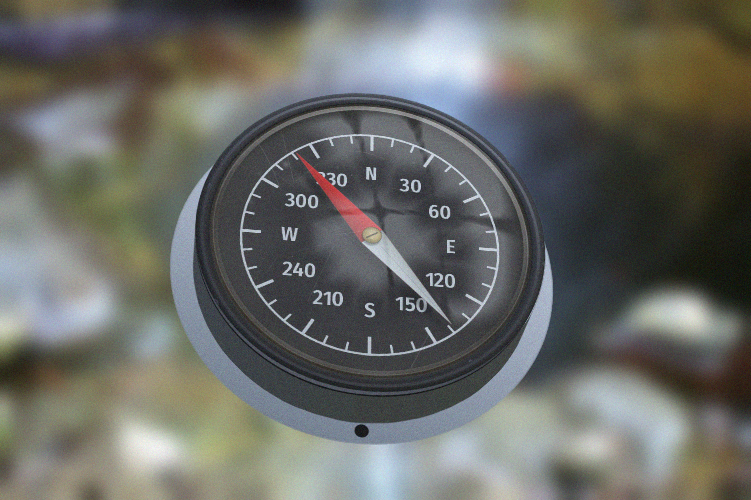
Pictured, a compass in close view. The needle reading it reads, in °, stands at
320 °
